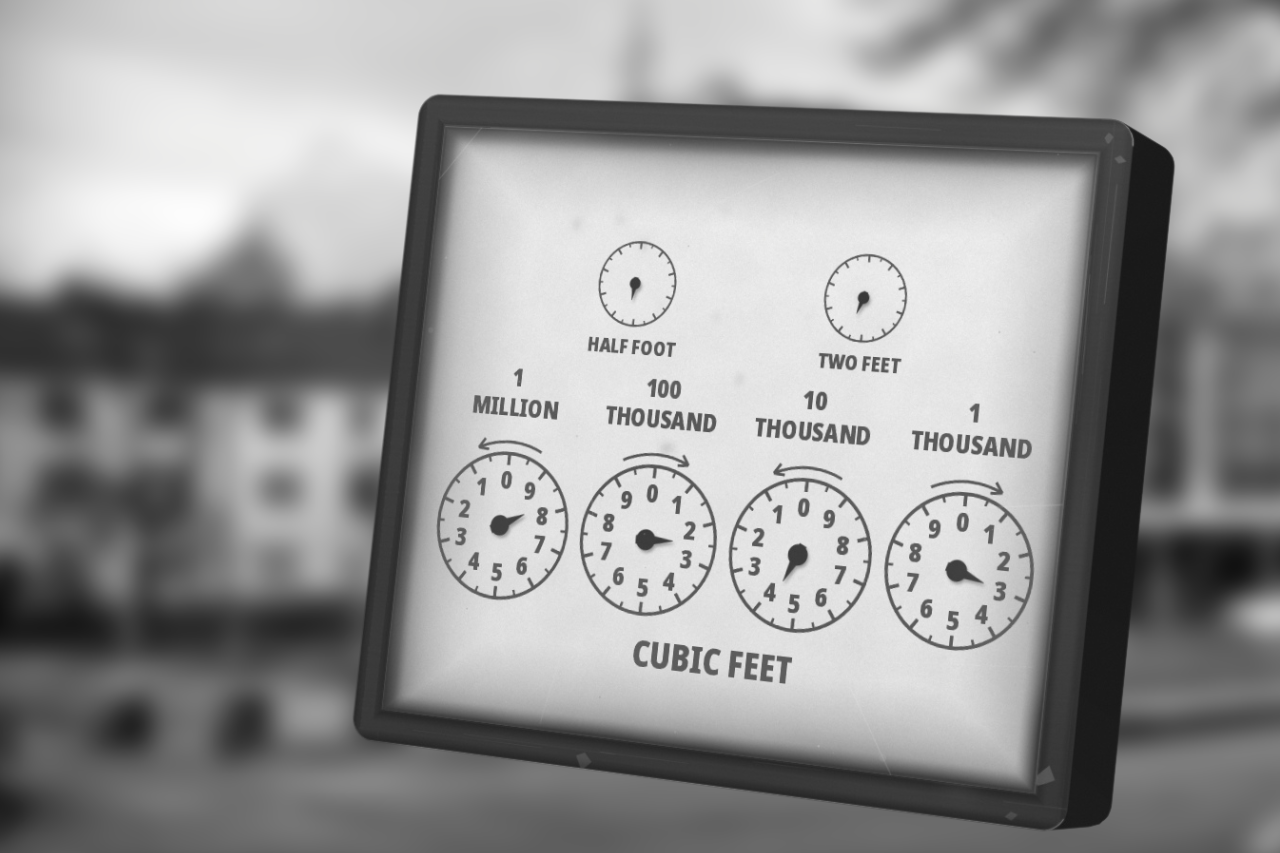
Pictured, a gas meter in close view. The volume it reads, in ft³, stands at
824300 ft³
